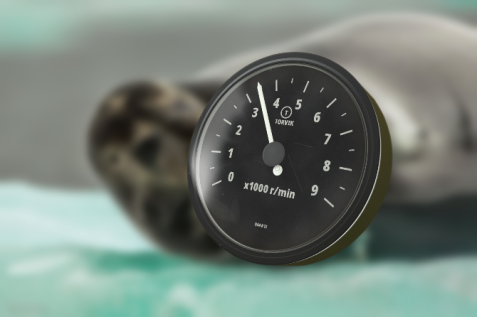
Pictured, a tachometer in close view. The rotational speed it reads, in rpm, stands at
3500 rpm
